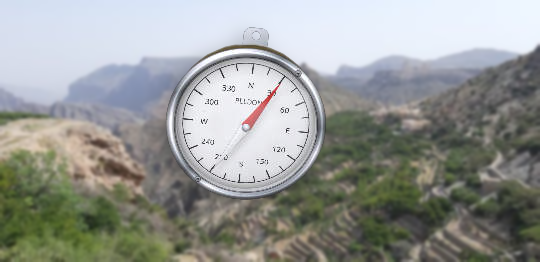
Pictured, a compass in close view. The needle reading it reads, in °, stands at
30 °
